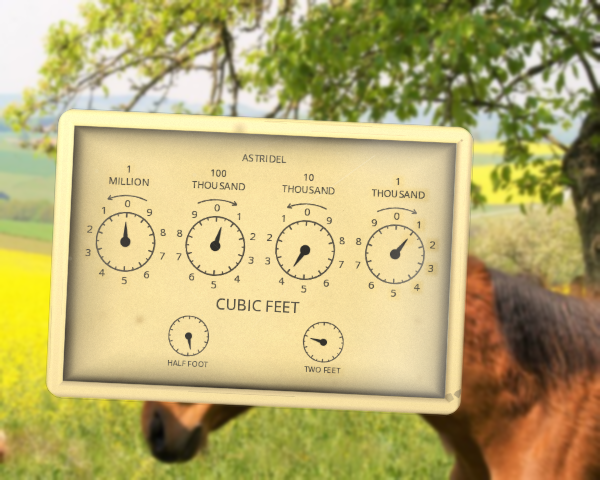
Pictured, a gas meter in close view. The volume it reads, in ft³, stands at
4100 ft³
